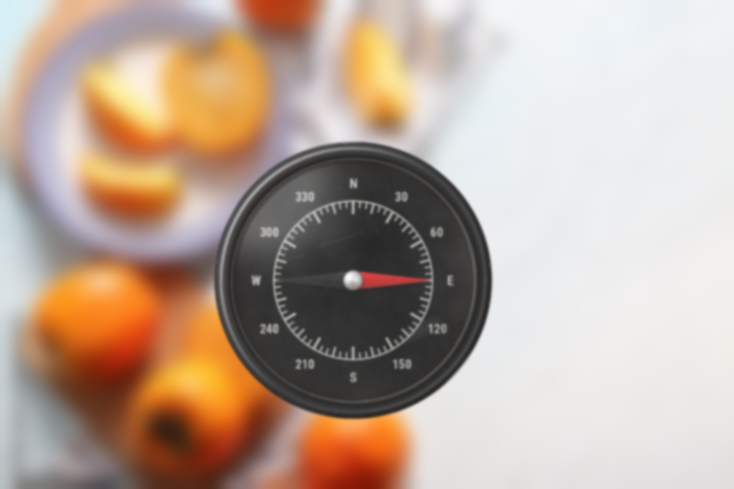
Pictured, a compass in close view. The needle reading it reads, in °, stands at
90 °
